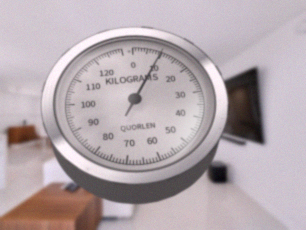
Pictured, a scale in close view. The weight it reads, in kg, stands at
10 kg
